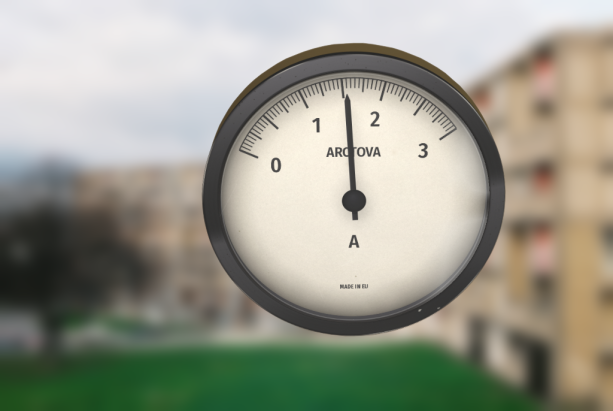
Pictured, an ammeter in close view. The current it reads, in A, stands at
1.55 A
